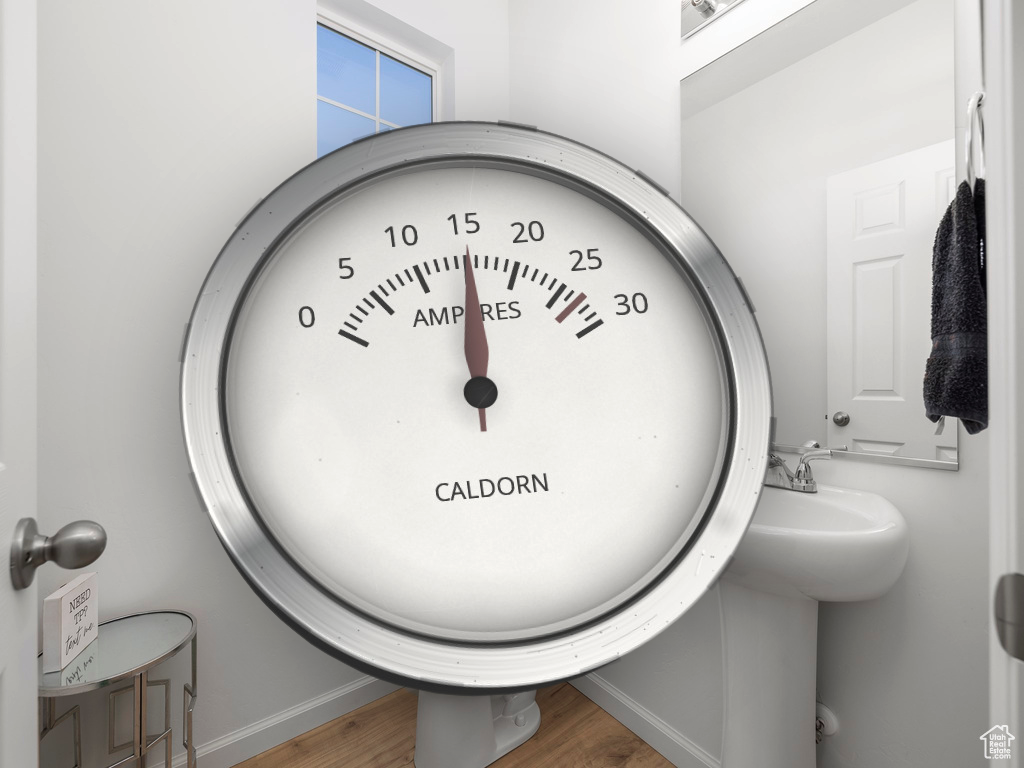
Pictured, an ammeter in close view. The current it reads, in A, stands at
15 A
